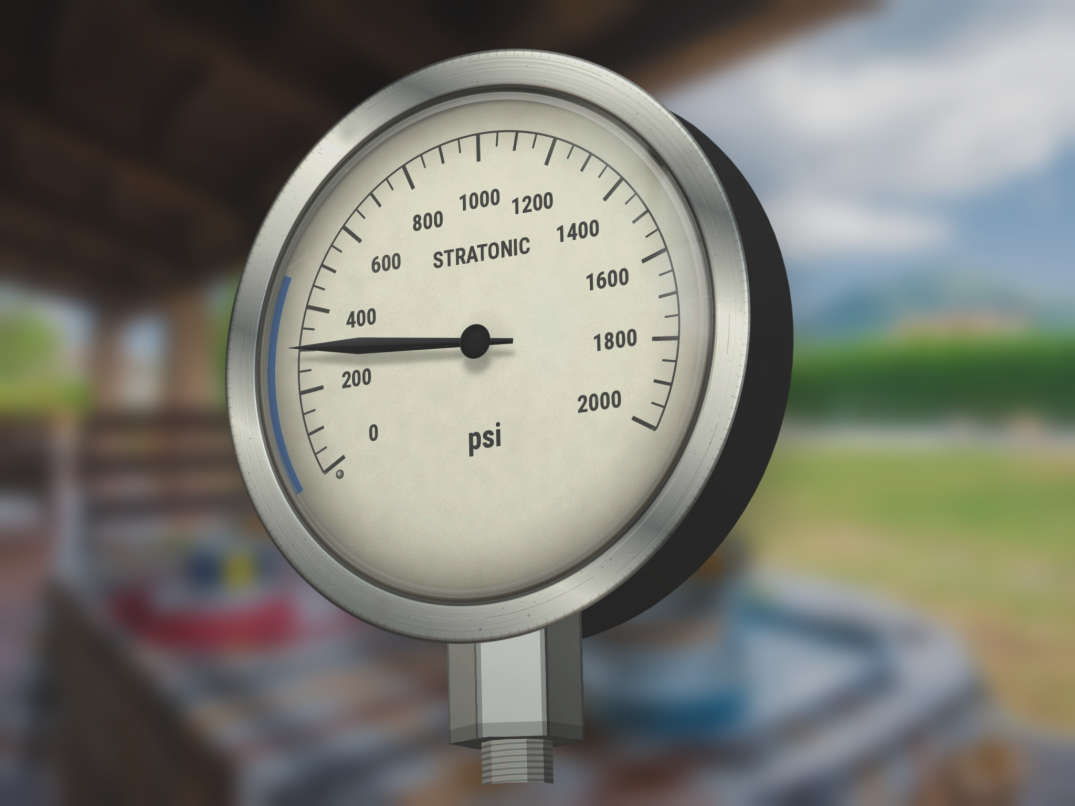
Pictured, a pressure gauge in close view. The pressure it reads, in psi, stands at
300 psi
